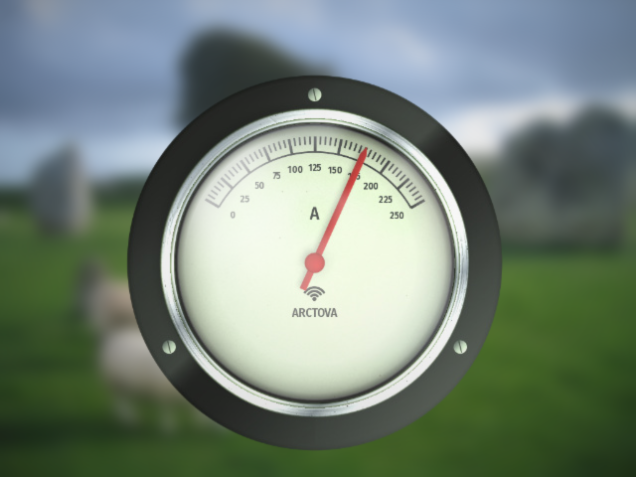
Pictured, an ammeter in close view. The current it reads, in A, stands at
175 A
